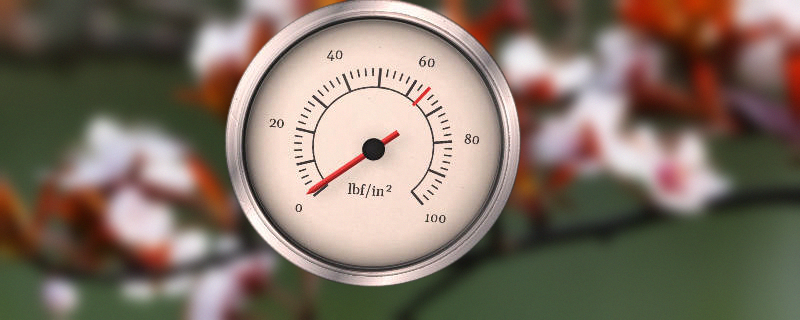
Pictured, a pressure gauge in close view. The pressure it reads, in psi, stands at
2 psi
